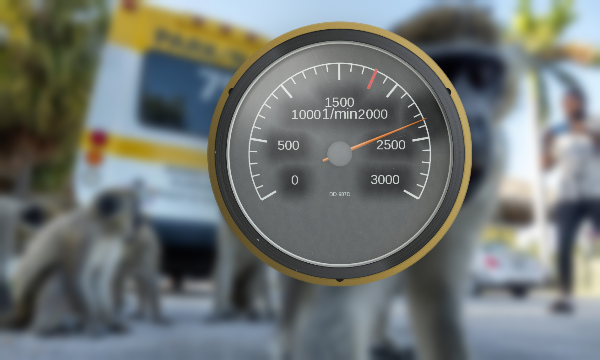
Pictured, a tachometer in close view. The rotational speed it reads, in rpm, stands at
2350 rpm
